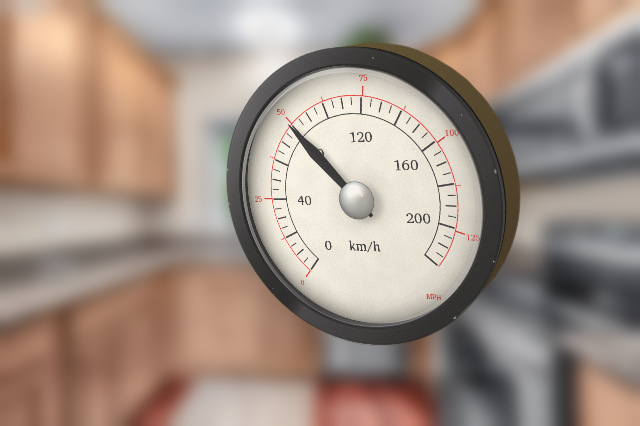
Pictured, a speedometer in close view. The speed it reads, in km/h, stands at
80 km/h
